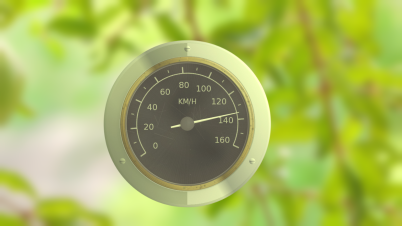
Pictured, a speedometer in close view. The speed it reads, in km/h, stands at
135 km/h
